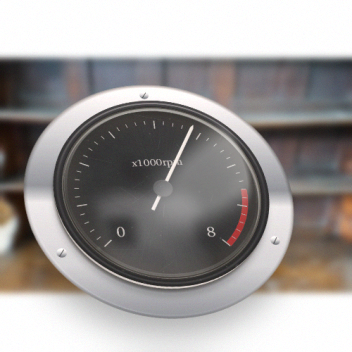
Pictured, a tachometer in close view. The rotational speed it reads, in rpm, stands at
4800 rpm
